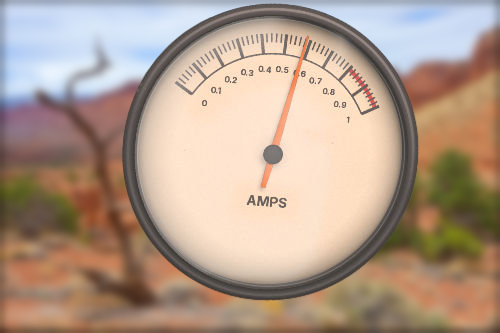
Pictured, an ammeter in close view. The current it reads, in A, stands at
0.58 A
